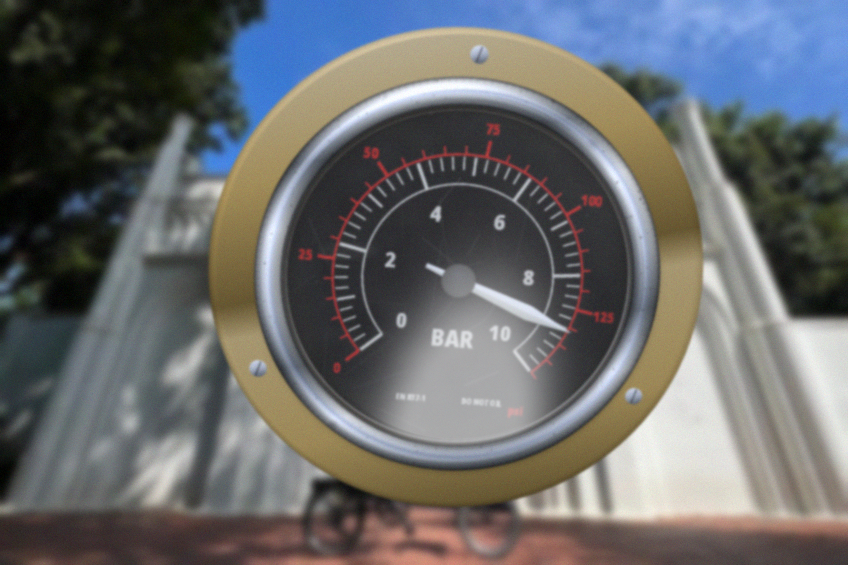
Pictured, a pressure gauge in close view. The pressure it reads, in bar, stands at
9 bar
